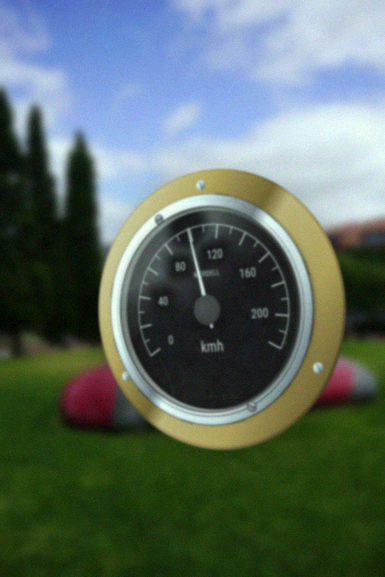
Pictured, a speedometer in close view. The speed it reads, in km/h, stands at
100 km/h
